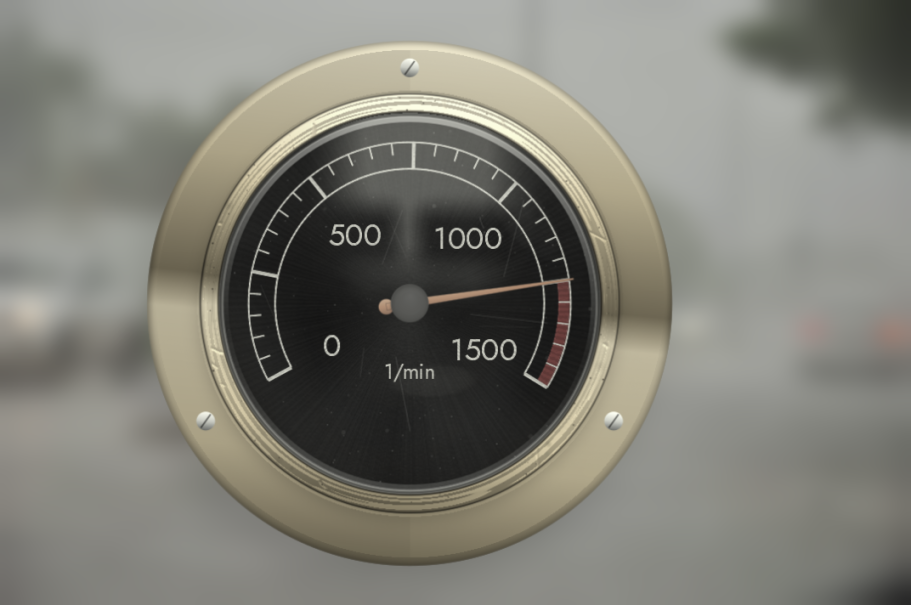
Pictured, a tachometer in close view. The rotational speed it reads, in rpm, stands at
1250 rpm
